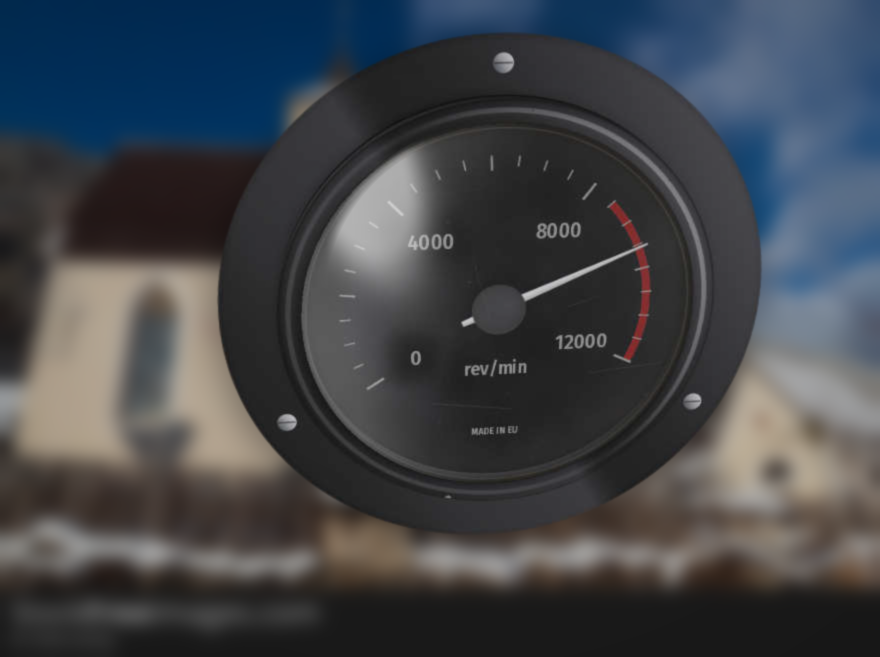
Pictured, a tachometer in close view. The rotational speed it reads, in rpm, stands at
9500 rpm
